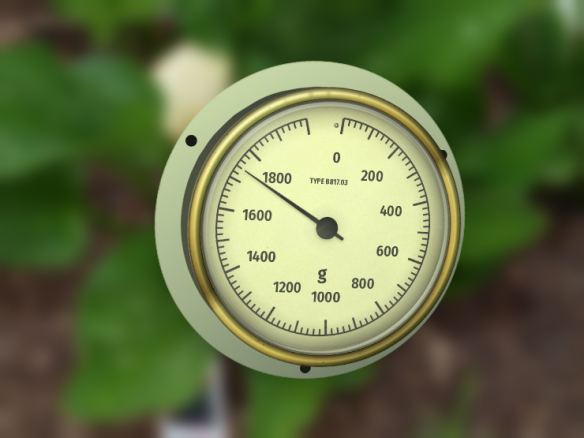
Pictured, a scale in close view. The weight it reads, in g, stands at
1740 g
